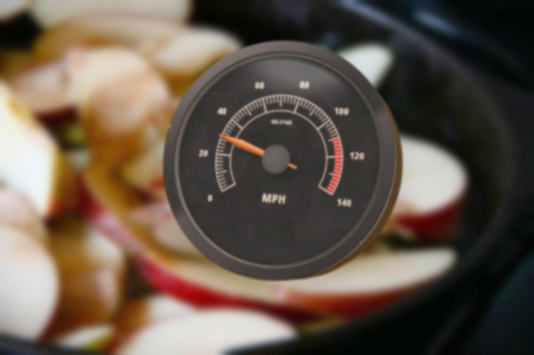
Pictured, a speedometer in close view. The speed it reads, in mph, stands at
30 mph
